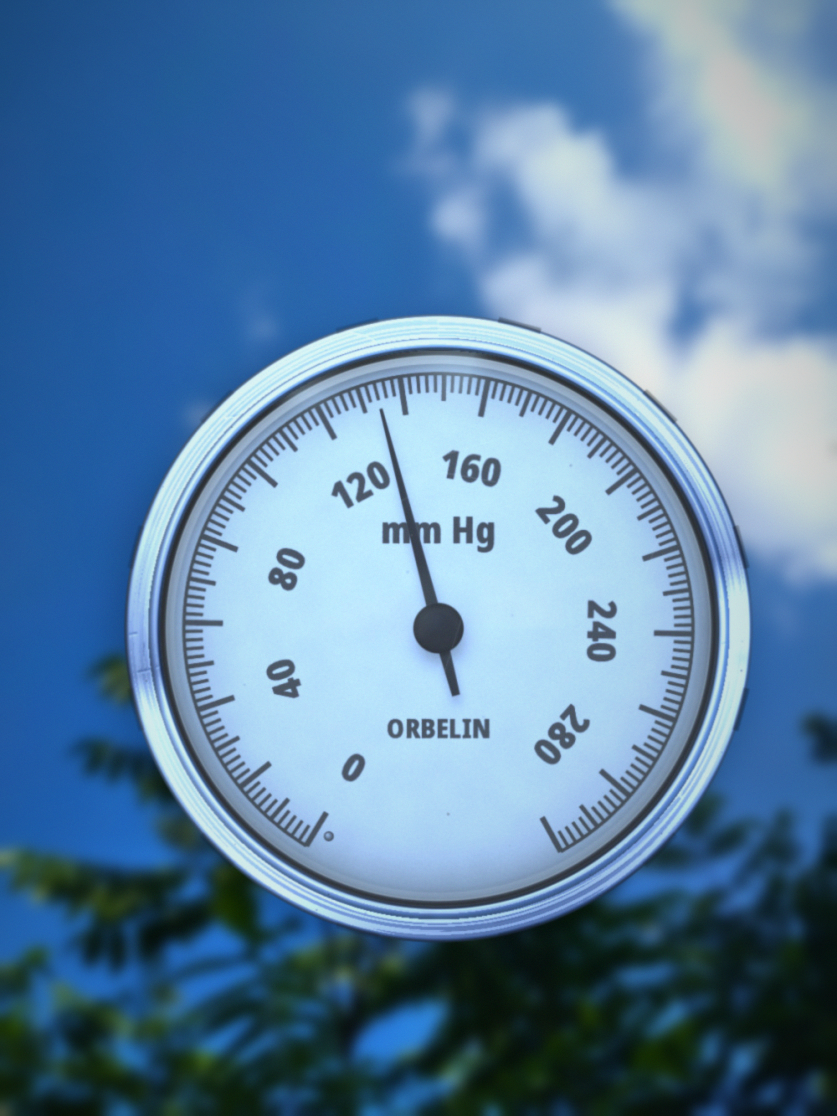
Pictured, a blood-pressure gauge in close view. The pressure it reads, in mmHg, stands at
134 mmHg
